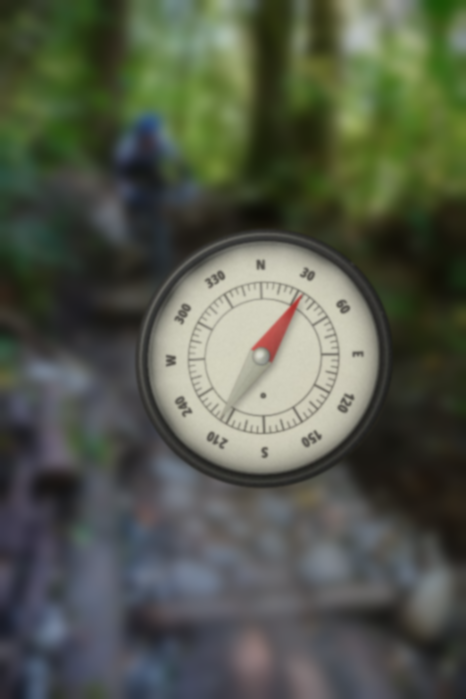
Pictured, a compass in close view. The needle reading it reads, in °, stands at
35 °
